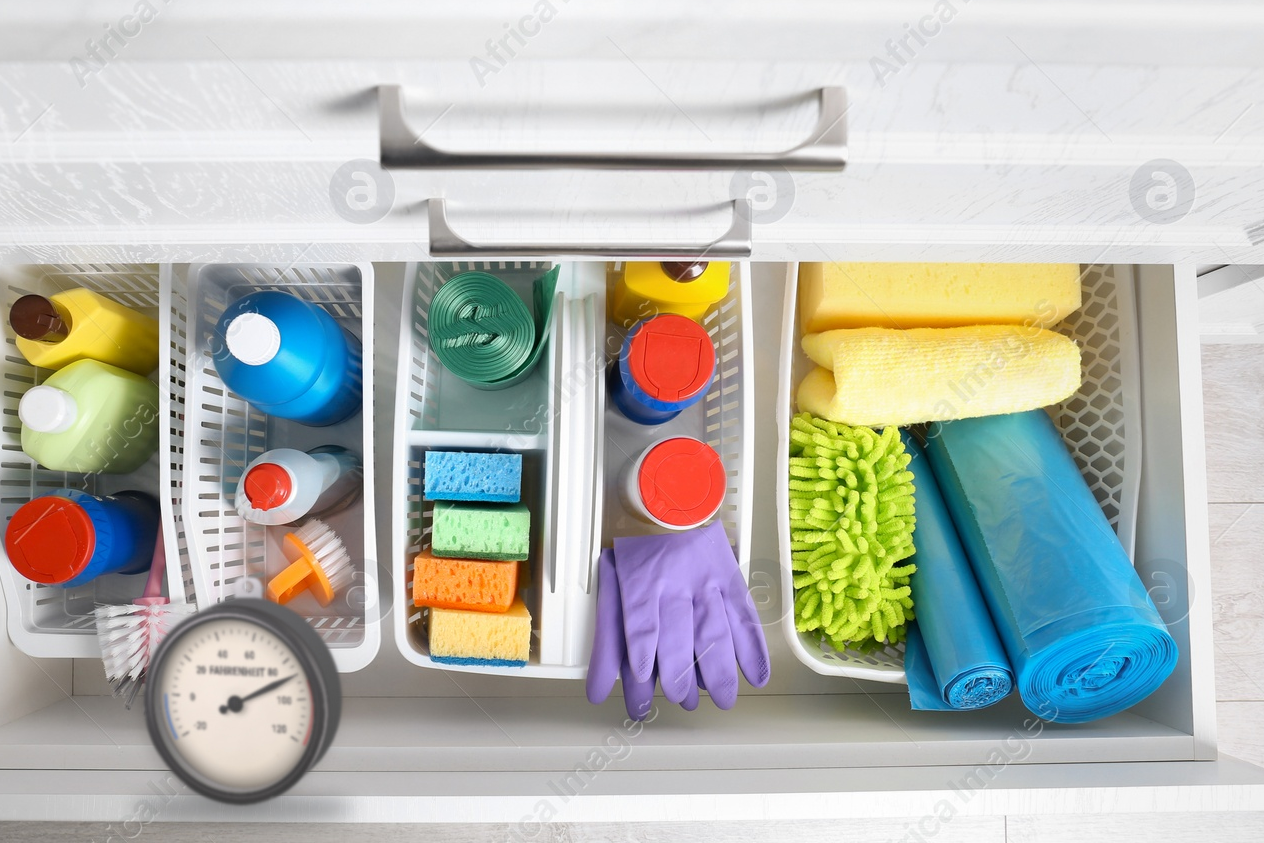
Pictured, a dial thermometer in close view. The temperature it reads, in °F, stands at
88 °F
